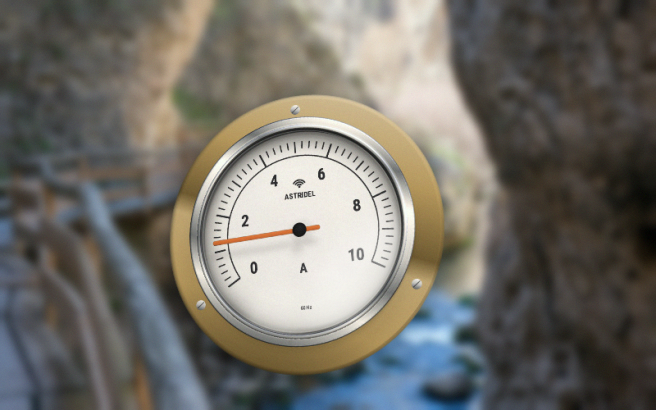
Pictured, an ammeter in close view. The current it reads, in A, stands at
1.2 A
